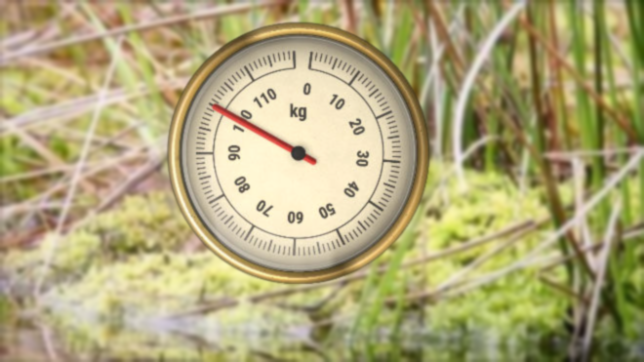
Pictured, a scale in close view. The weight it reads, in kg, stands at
100 kg
